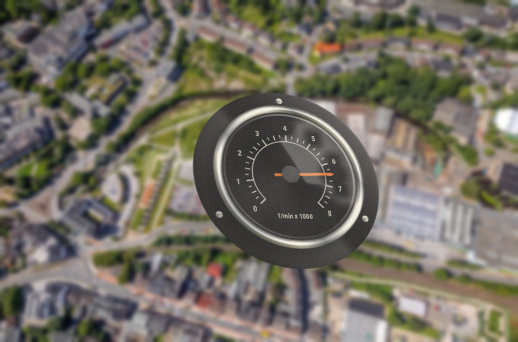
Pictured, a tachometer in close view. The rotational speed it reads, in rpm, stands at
6500 rpm
